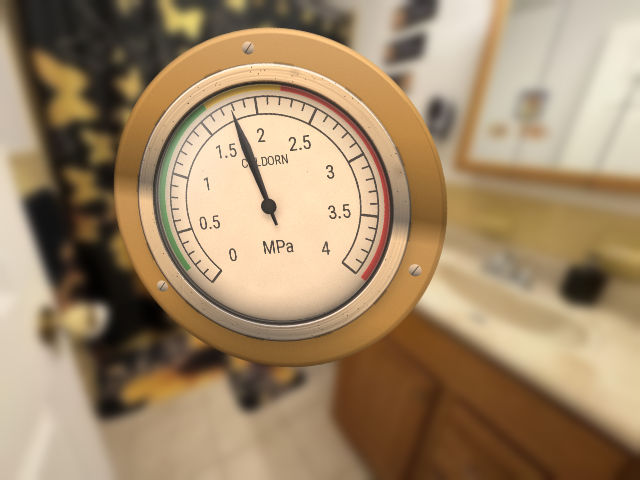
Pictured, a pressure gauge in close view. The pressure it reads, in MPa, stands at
1.8 MPa
